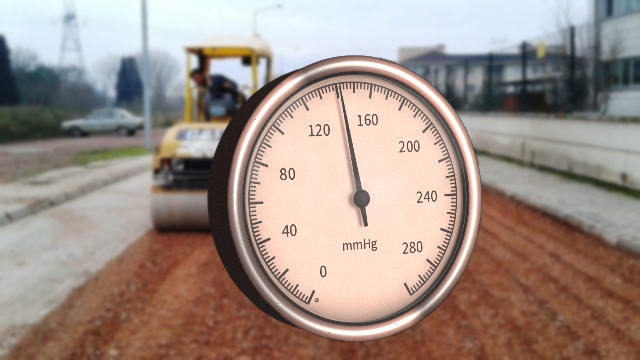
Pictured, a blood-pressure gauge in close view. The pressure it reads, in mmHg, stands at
140 mmHg
